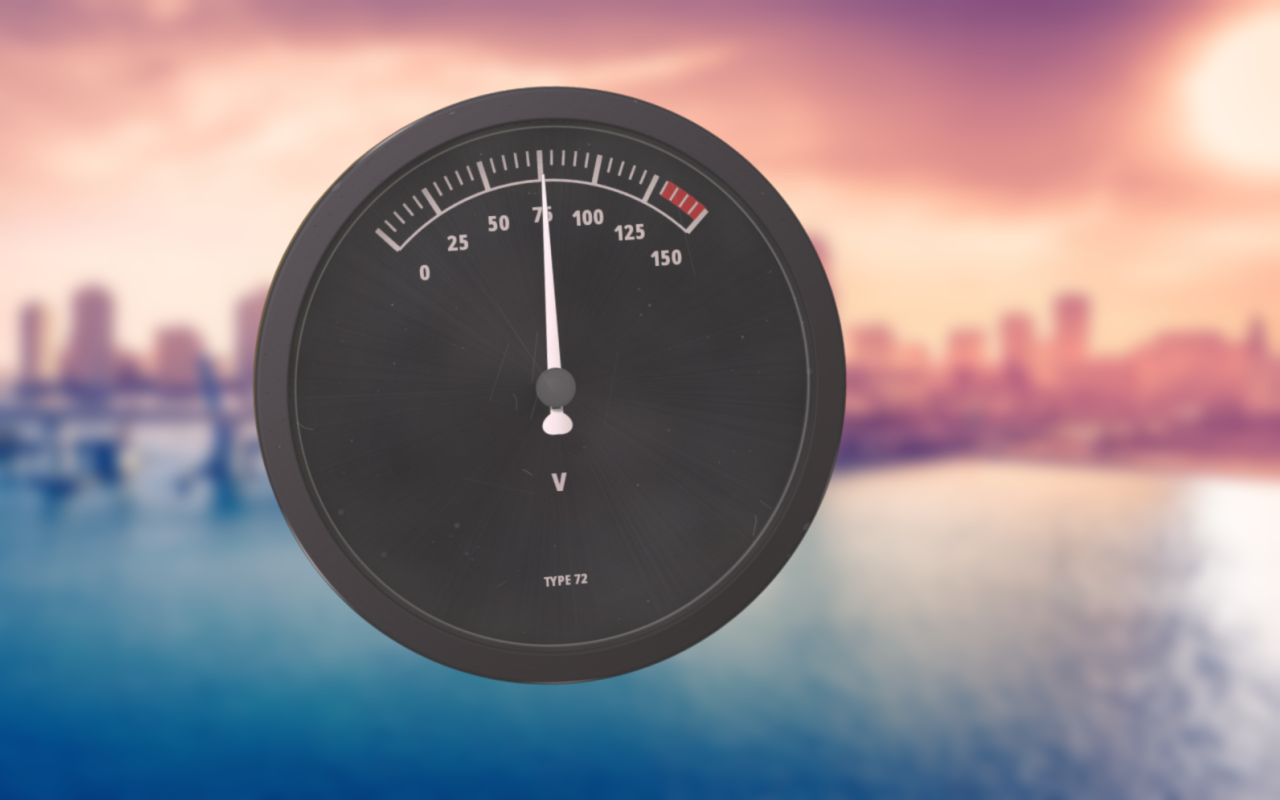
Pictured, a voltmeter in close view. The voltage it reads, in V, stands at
75 V
